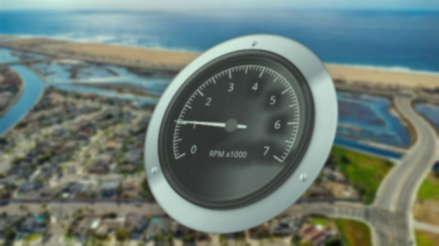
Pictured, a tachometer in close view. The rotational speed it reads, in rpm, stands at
1000 rpm
